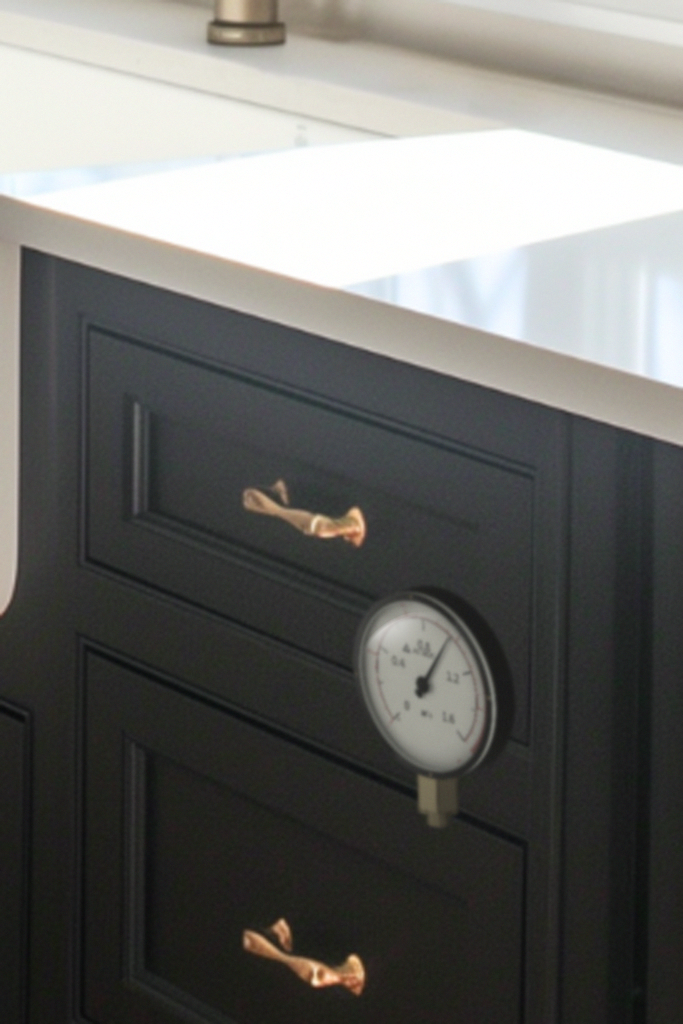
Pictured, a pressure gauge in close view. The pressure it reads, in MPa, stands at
1 MPa
